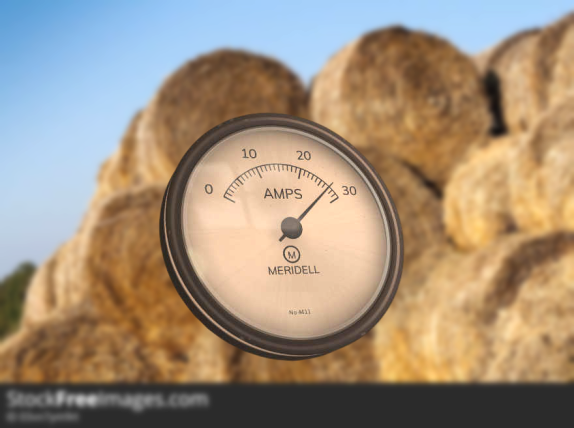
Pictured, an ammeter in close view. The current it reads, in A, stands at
27 A
